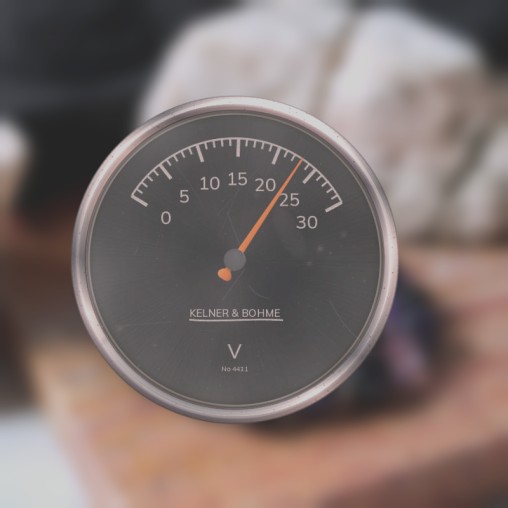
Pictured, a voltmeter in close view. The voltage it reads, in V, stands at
23 V
